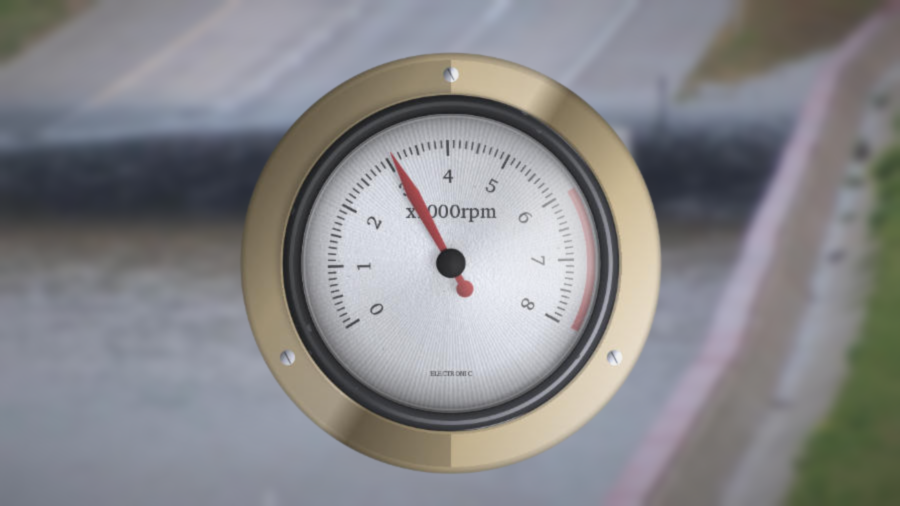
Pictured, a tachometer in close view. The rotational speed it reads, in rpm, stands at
3100 rpm
